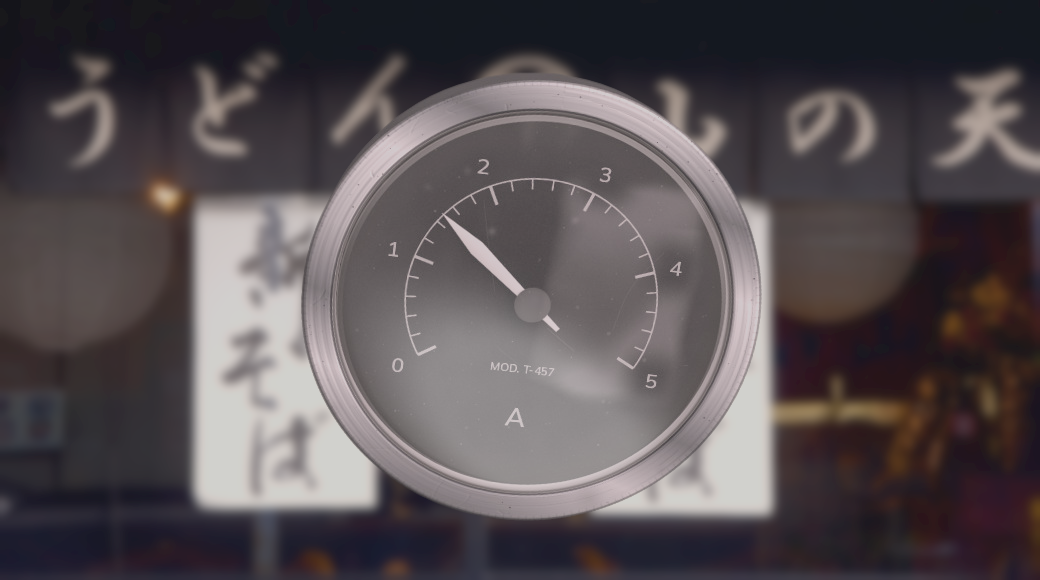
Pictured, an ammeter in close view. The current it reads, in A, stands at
1.5 A
